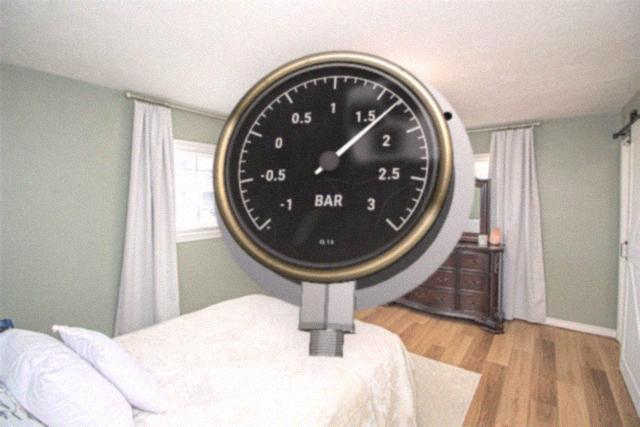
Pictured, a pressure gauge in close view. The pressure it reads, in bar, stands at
1.7 bar
